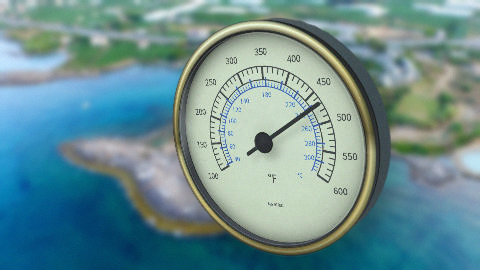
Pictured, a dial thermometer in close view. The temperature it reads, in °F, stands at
470 °F
